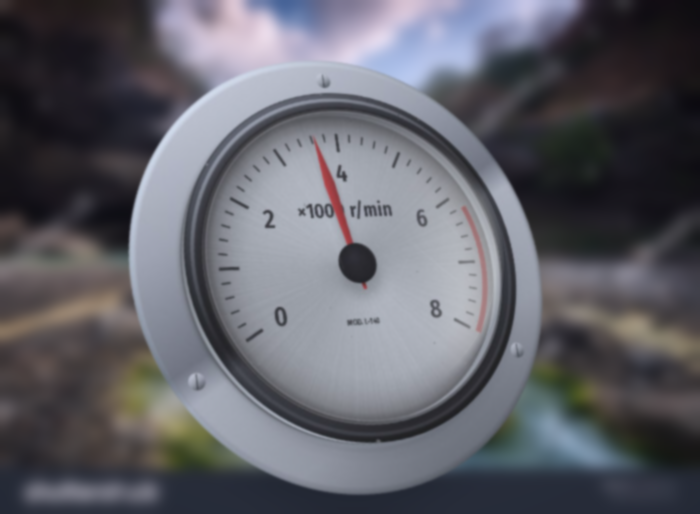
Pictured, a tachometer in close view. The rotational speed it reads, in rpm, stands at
3600 rpm
